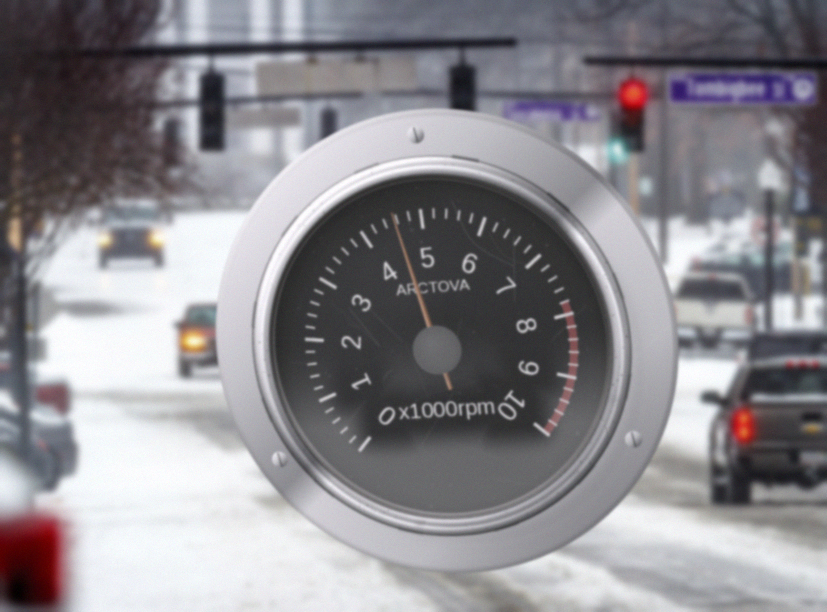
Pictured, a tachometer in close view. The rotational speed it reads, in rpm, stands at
4600 rpm
